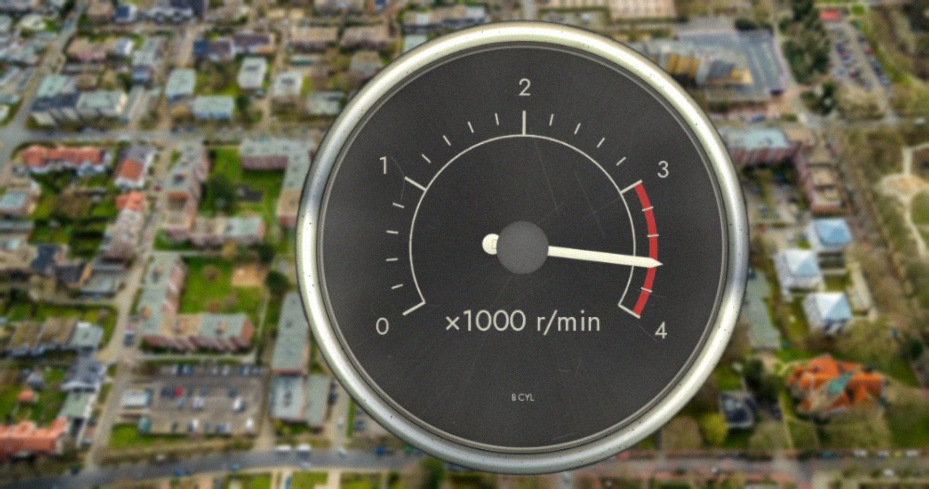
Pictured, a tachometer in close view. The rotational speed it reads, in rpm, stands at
3600 rpm
